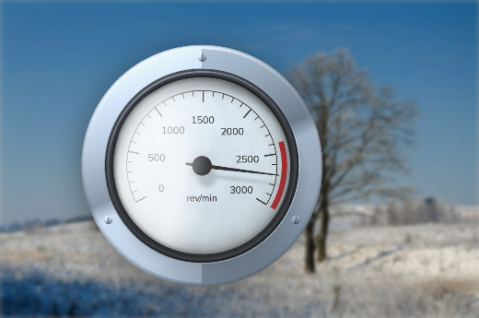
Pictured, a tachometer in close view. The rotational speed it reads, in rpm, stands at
2700 rpm
